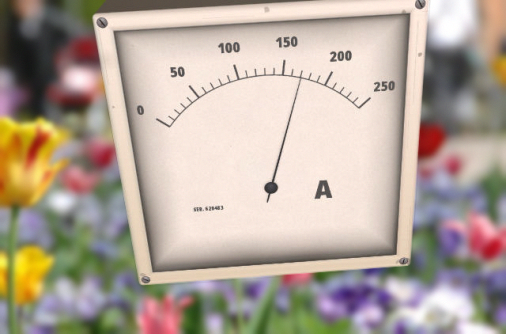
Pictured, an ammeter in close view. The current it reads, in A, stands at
170 A
